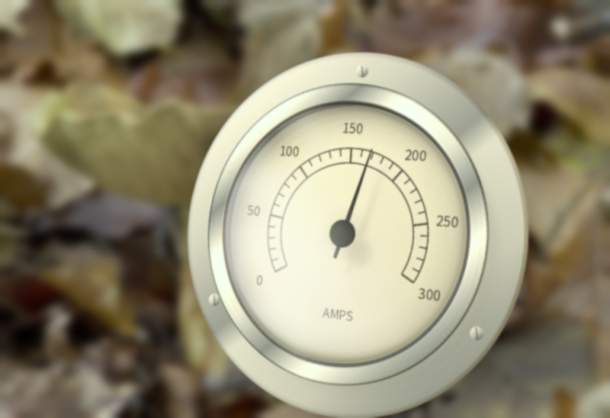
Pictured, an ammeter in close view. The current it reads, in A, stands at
170 A
